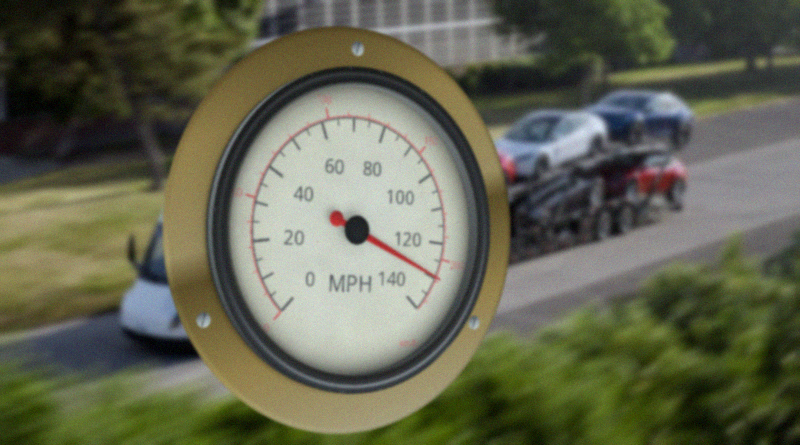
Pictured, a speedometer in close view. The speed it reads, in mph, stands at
130 mph
